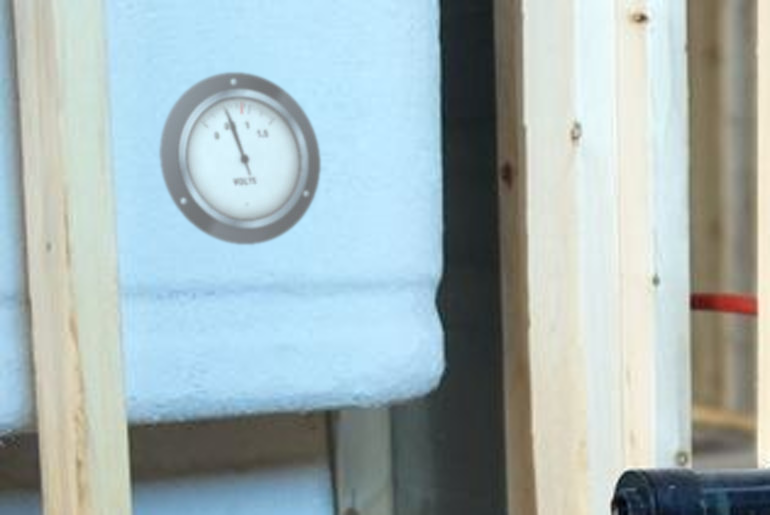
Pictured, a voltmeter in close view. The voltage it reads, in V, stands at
0.5 V
